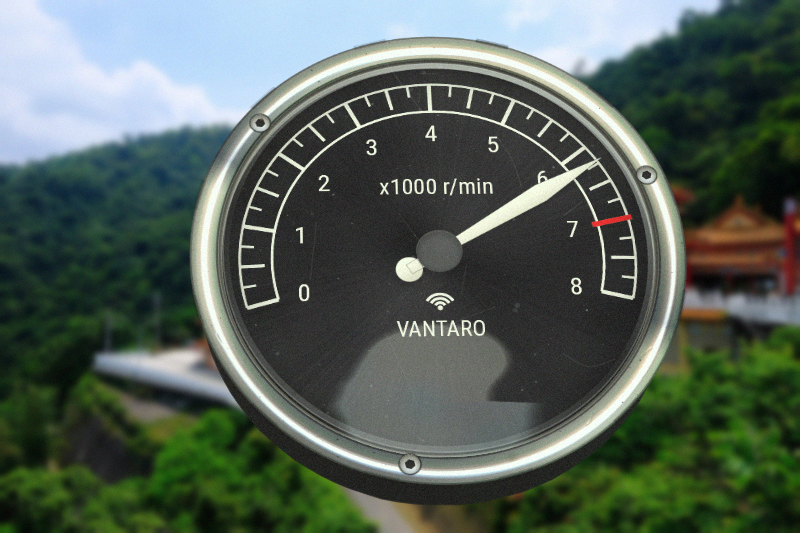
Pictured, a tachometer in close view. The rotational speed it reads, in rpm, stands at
6250 rpm
